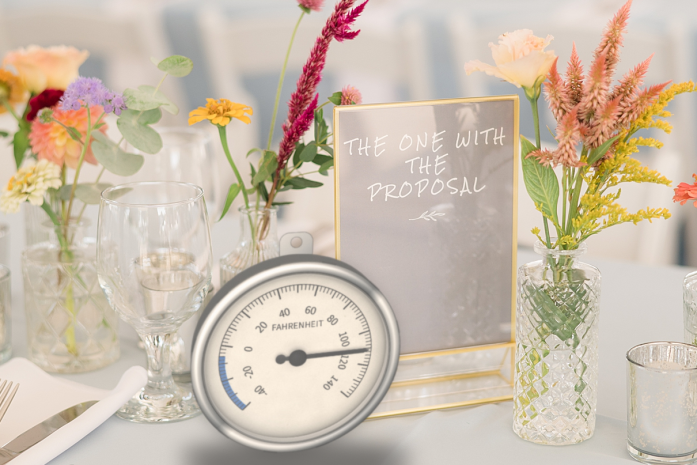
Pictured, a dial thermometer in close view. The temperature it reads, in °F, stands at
110 °F
